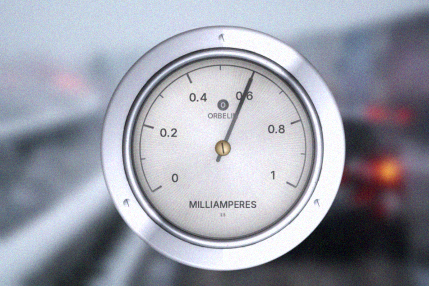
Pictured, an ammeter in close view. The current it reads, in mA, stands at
0.6 mA
